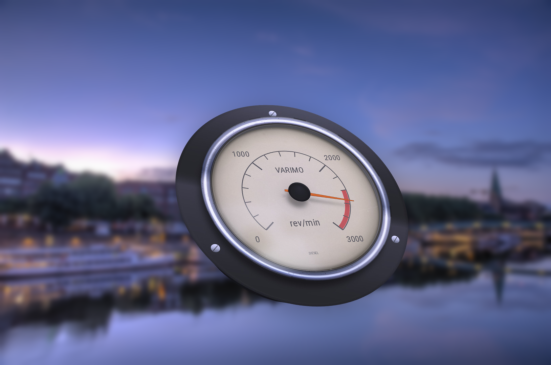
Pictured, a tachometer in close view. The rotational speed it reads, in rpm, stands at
2600 rpm
